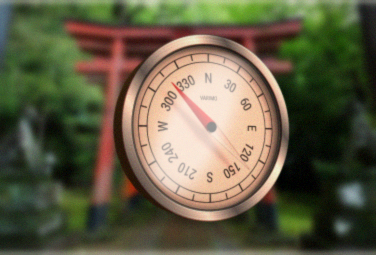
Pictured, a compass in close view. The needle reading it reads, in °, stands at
315 °
